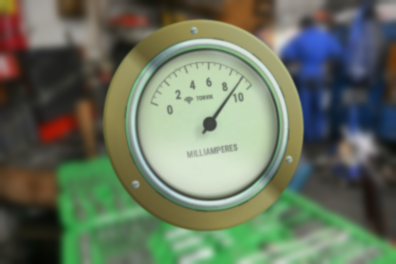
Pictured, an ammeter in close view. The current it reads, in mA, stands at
9 mA
